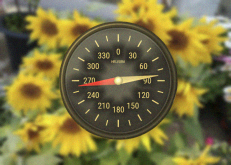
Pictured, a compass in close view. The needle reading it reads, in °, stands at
262.5 °
